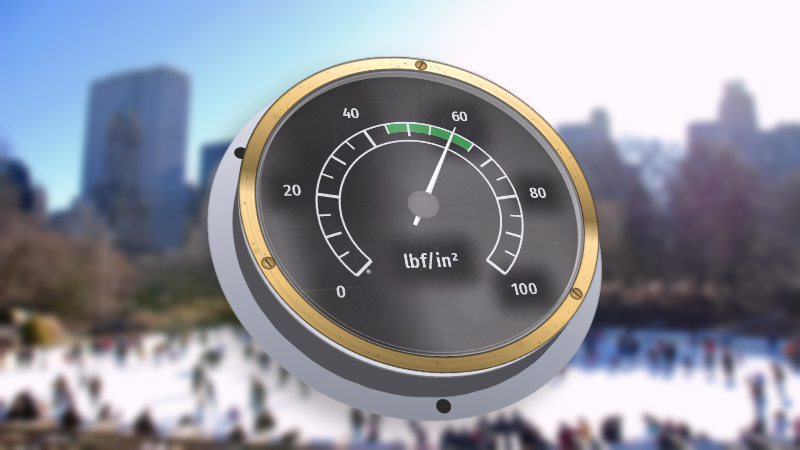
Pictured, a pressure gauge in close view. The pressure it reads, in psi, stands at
60 psi
